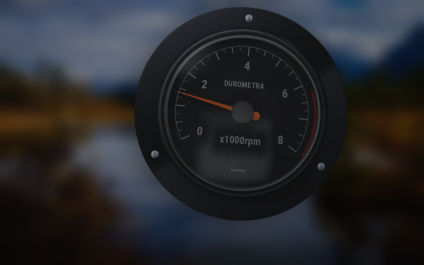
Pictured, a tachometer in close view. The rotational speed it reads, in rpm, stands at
1375 rpm
